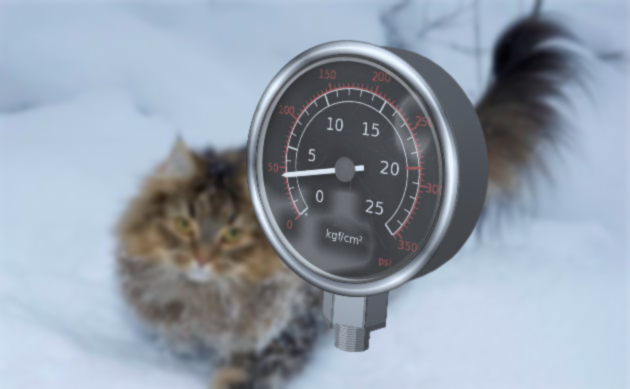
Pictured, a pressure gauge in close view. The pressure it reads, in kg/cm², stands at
3 kg/cm²
